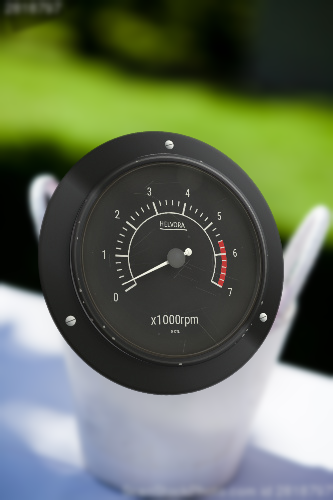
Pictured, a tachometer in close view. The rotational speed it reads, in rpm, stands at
200 rpm
